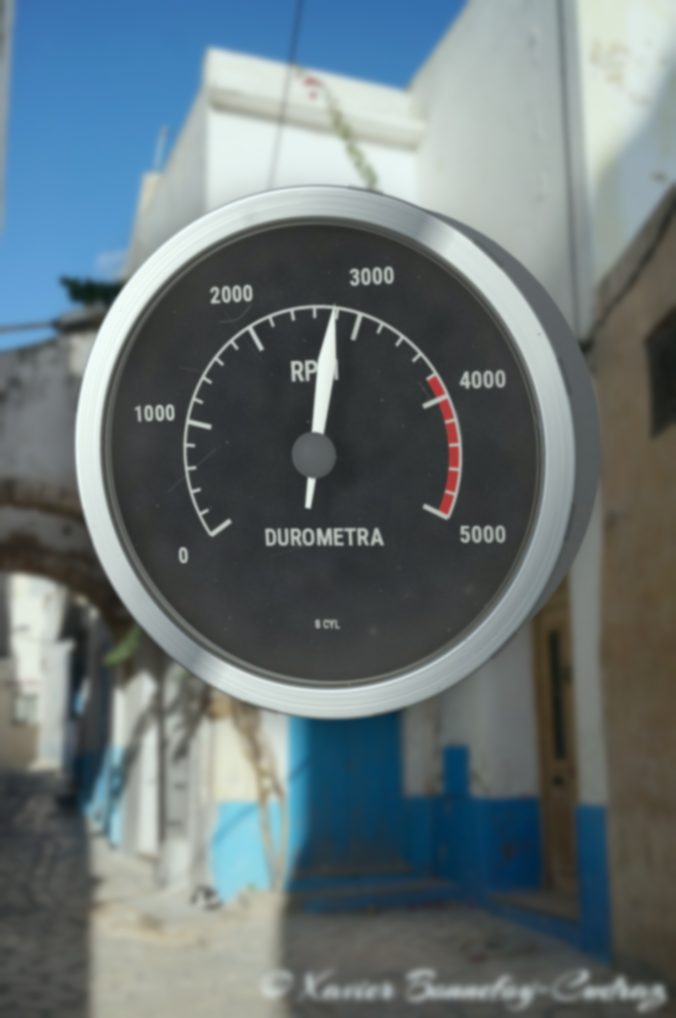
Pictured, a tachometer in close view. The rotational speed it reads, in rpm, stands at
2800 rpm
